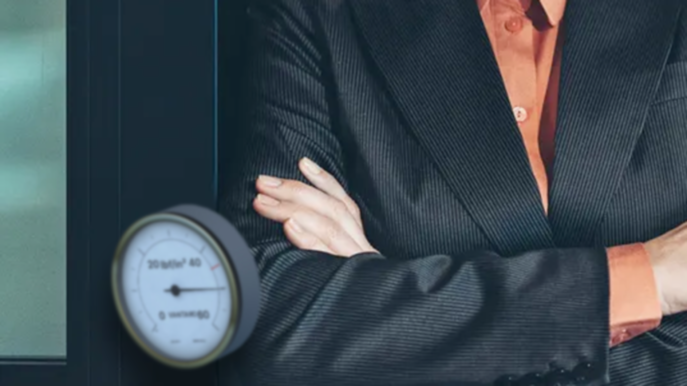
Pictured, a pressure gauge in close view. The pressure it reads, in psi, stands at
50 psi
